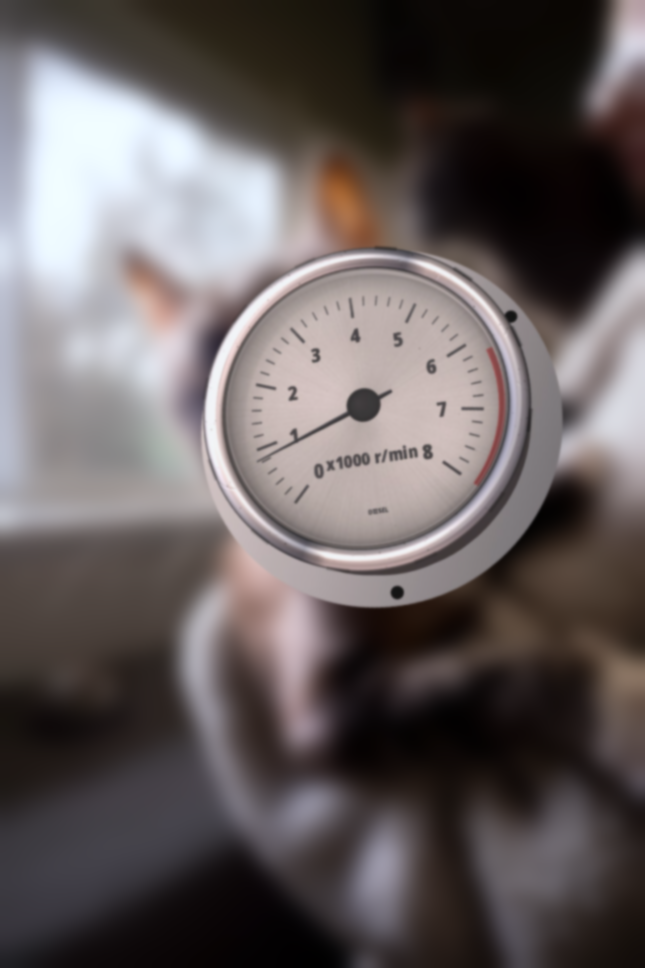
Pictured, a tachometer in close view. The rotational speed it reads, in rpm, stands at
800 rpm
